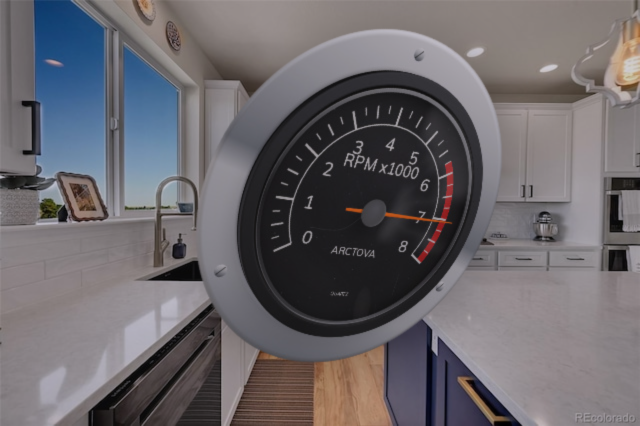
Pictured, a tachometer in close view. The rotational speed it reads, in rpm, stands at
7000 rpm
